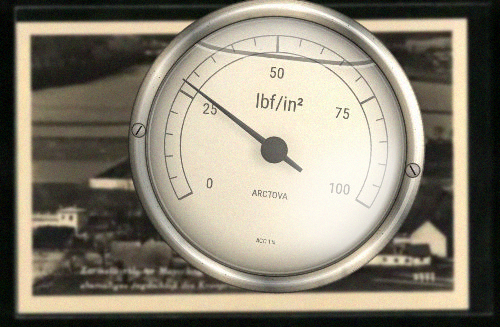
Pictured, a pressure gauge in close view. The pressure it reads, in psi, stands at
27.5 psi
